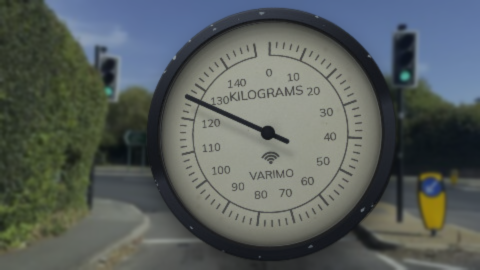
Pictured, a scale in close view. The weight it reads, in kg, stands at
126 kg
